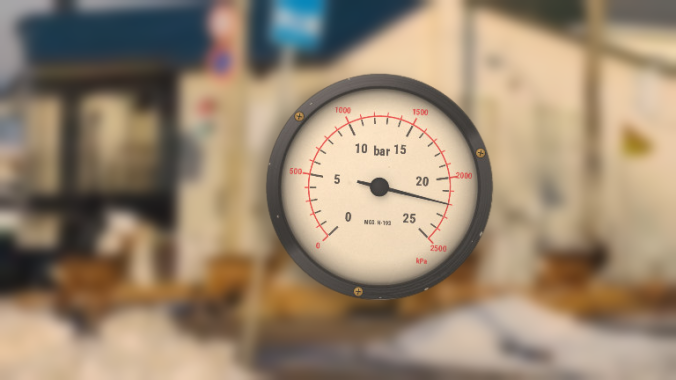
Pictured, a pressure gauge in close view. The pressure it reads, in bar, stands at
22 bar
